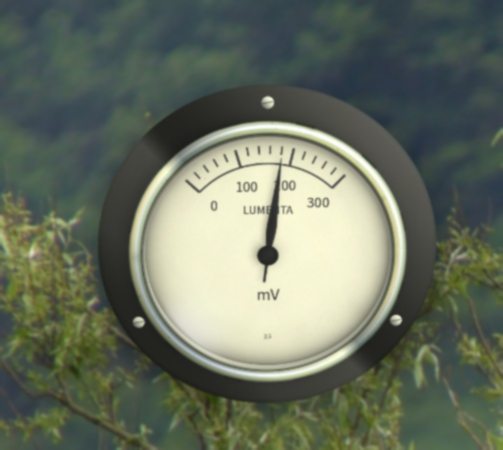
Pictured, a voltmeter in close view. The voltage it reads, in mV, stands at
180 mV
